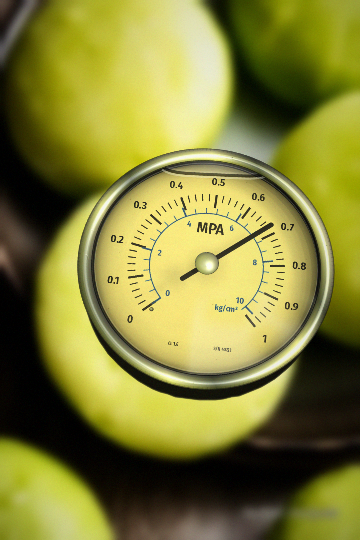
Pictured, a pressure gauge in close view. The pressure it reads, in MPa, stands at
0.68 MPa
